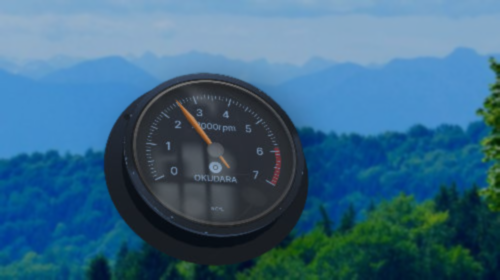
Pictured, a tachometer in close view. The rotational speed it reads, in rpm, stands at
2500 rpm
